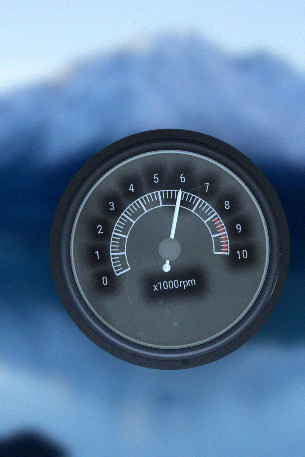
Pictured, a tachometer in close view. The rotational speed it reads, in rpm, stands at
6000 rpm
